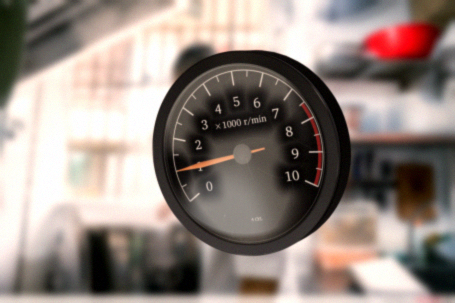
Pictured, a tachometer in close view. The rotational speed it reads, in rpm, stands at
1000 rpm
